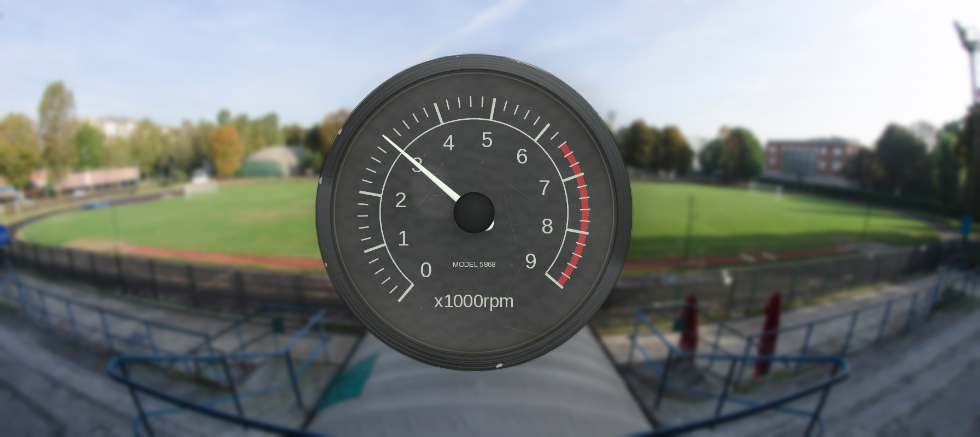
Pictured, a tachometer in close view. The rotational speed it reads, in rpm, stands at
3000 rpm
